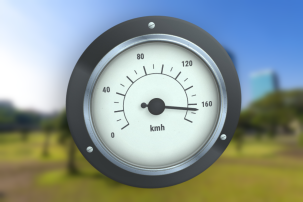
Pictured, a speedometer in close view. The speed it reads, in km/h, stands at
165 km/h
